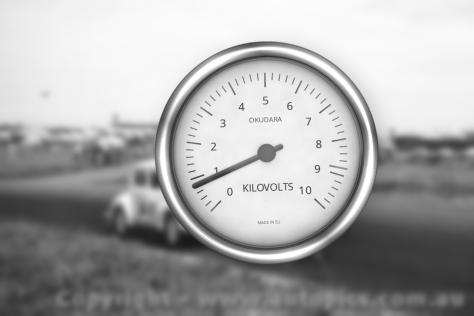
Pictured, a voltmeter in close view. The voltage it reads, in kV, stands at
0.8 kV
